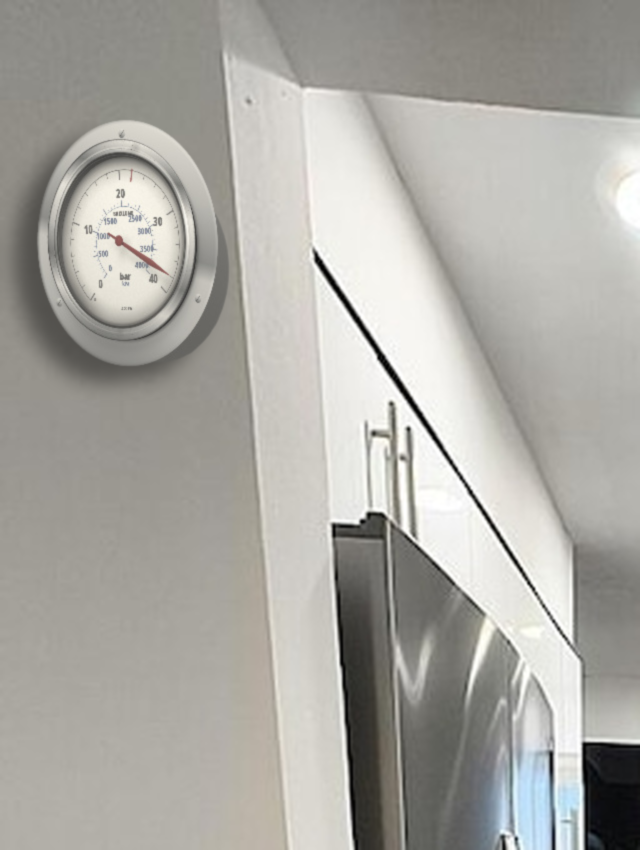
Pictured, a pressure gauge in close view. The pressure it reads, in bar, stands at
38 bar
